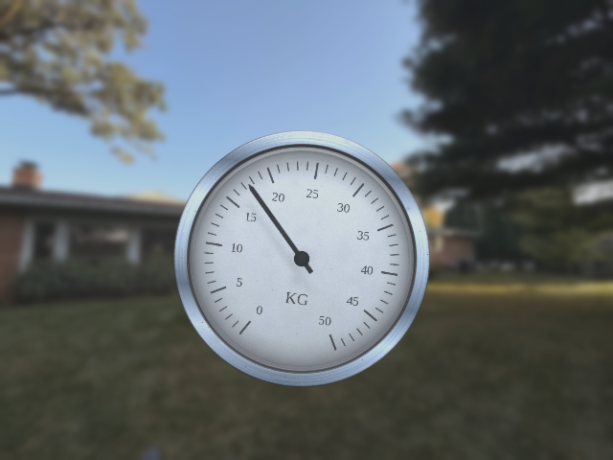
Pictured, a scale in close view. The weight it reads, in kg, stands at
17.5 kg
